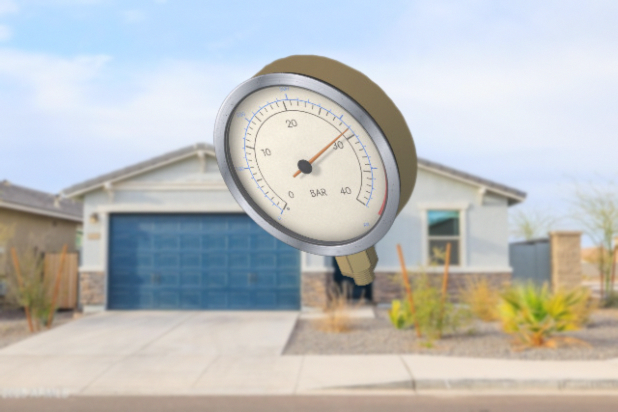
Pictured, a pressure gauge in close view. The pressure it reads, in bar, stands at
29 bar
